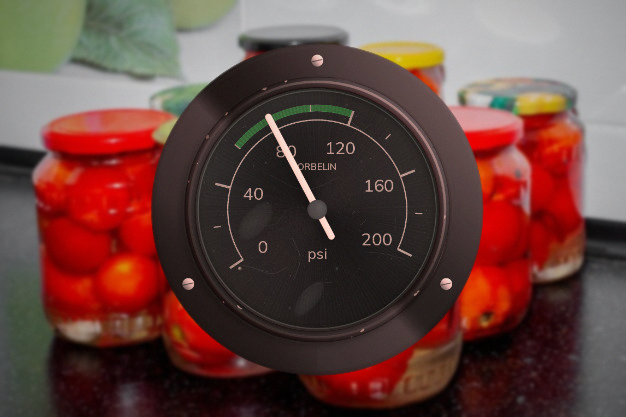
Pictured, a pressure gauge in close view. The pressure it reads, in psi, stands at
80 psi
